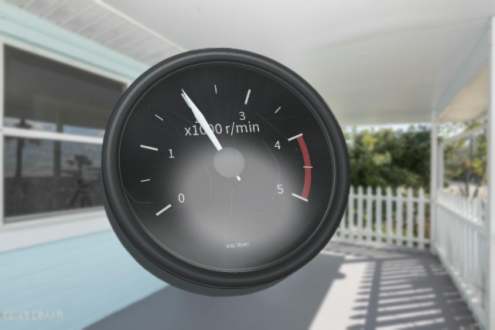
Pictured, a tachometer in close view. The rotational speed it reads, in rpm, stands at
2000 rpm
